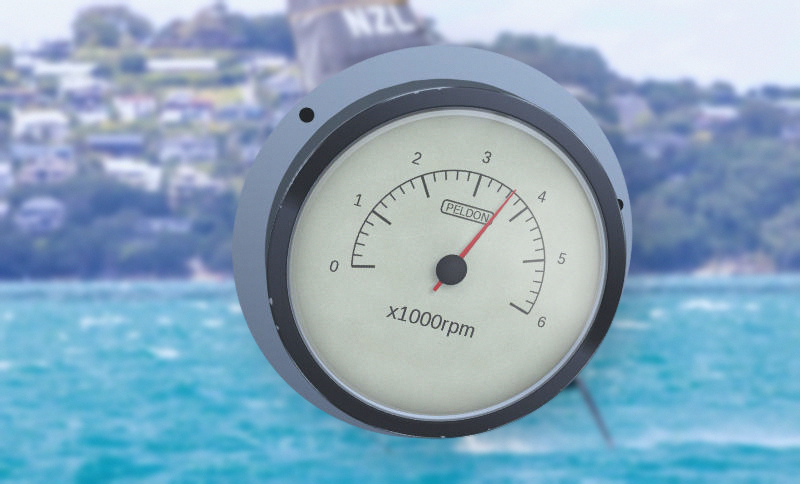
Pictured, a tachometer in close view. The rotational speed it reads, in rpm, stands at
3600 rpm
